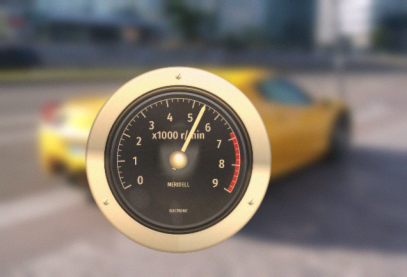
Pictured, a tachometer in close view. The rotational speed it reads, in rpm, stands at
5400 rpm
